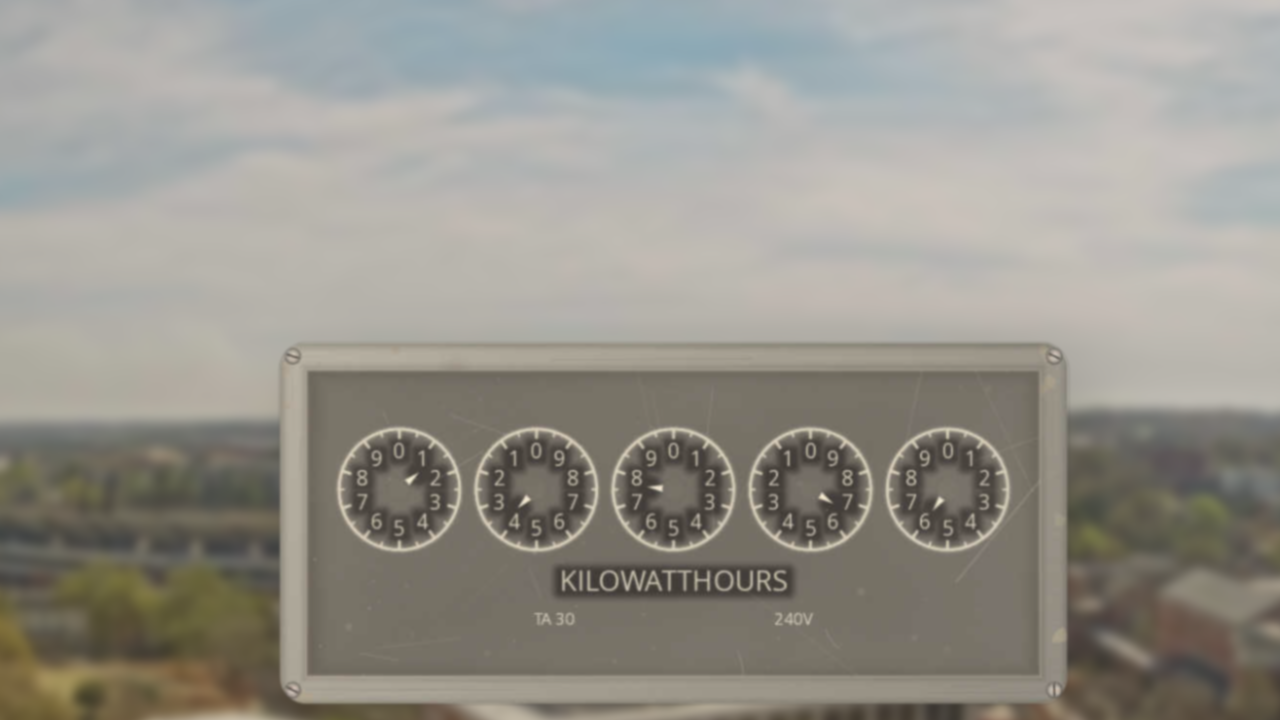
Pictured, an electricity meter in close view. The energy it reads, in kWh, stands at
13766 kWh
